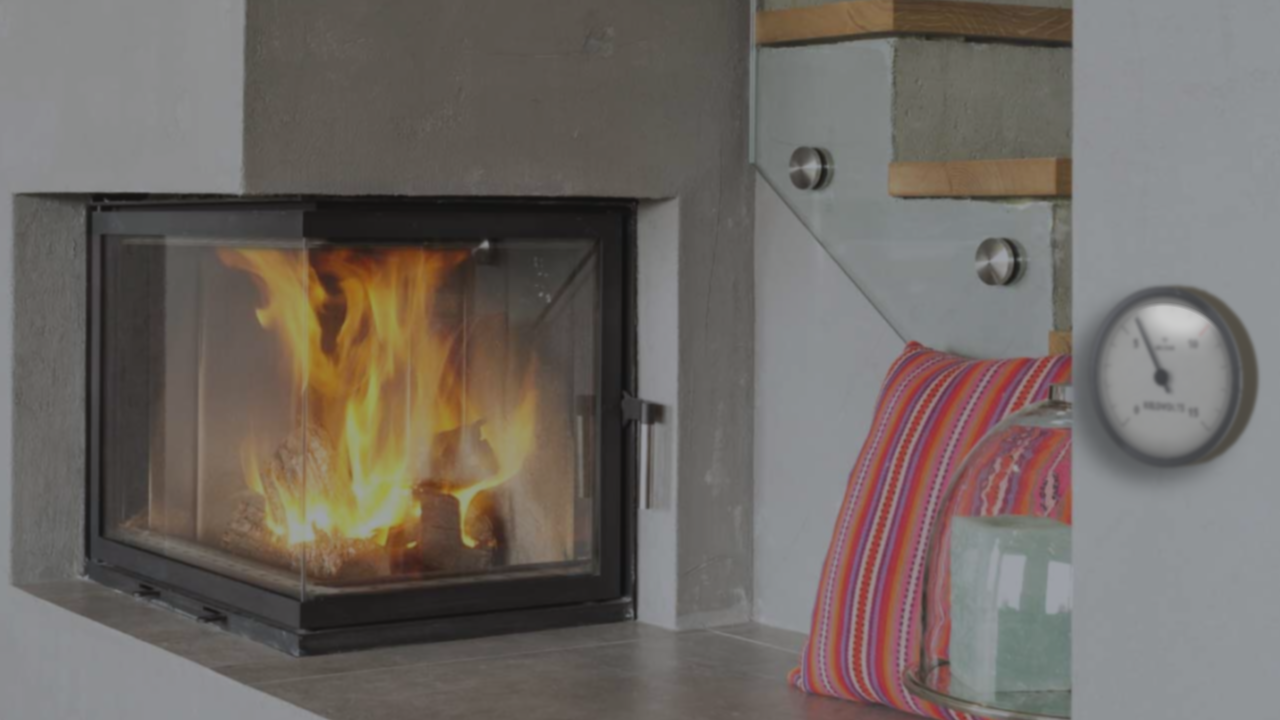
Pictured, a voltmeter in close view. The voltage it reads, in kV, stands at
6 kV
